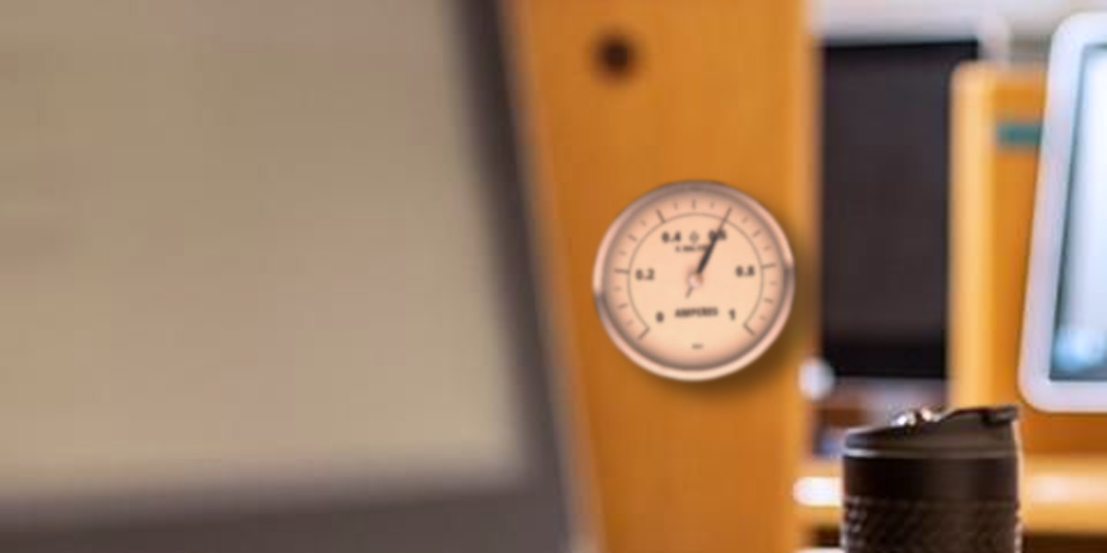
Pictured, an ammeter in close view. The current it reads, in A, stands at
0.6 A
